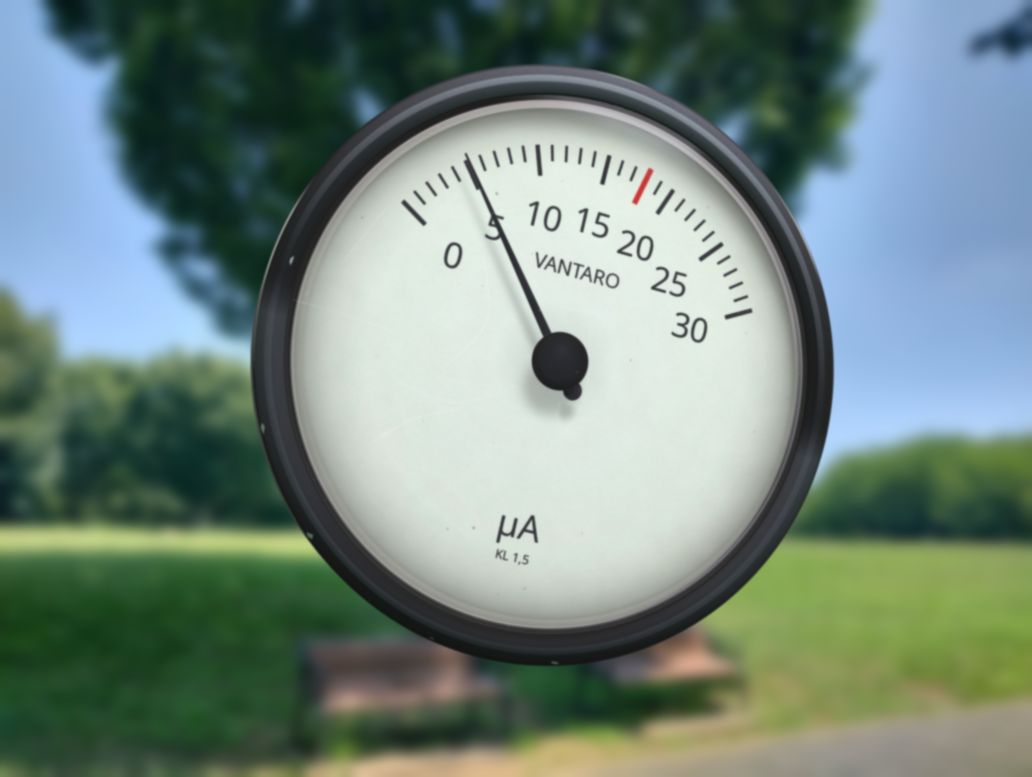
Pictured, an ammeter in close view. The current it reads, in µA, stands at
5 µA
